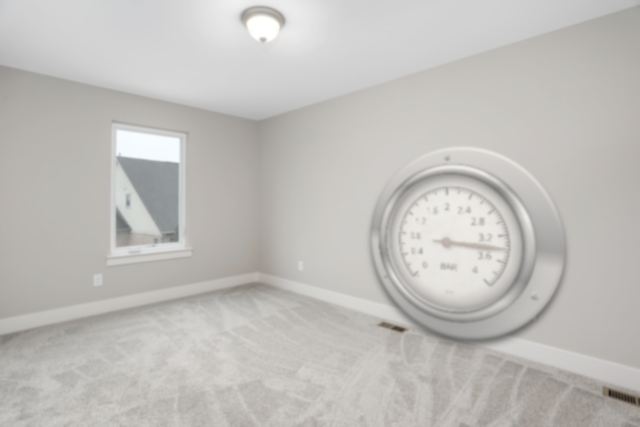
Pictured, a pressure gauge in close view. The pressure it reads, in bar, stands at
3.4 bar
